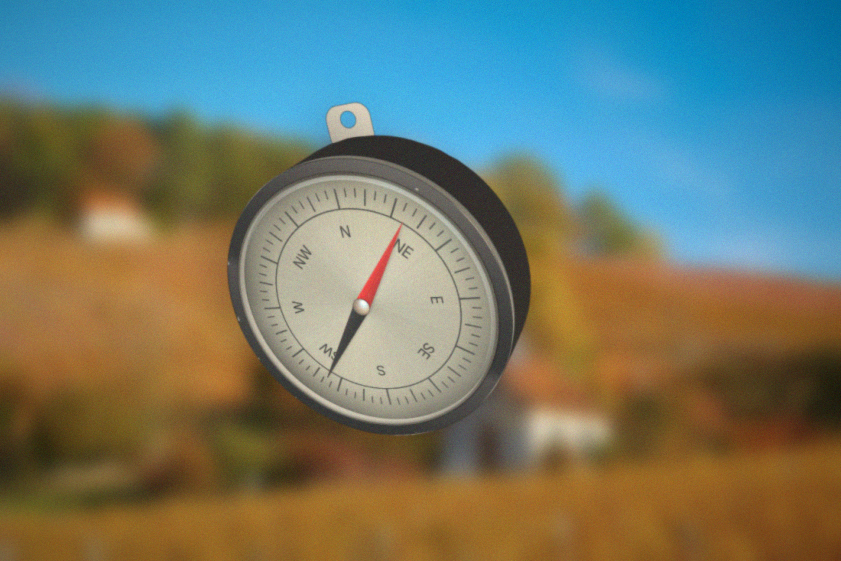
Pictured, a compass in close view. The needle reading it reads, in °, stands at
37.5 °
